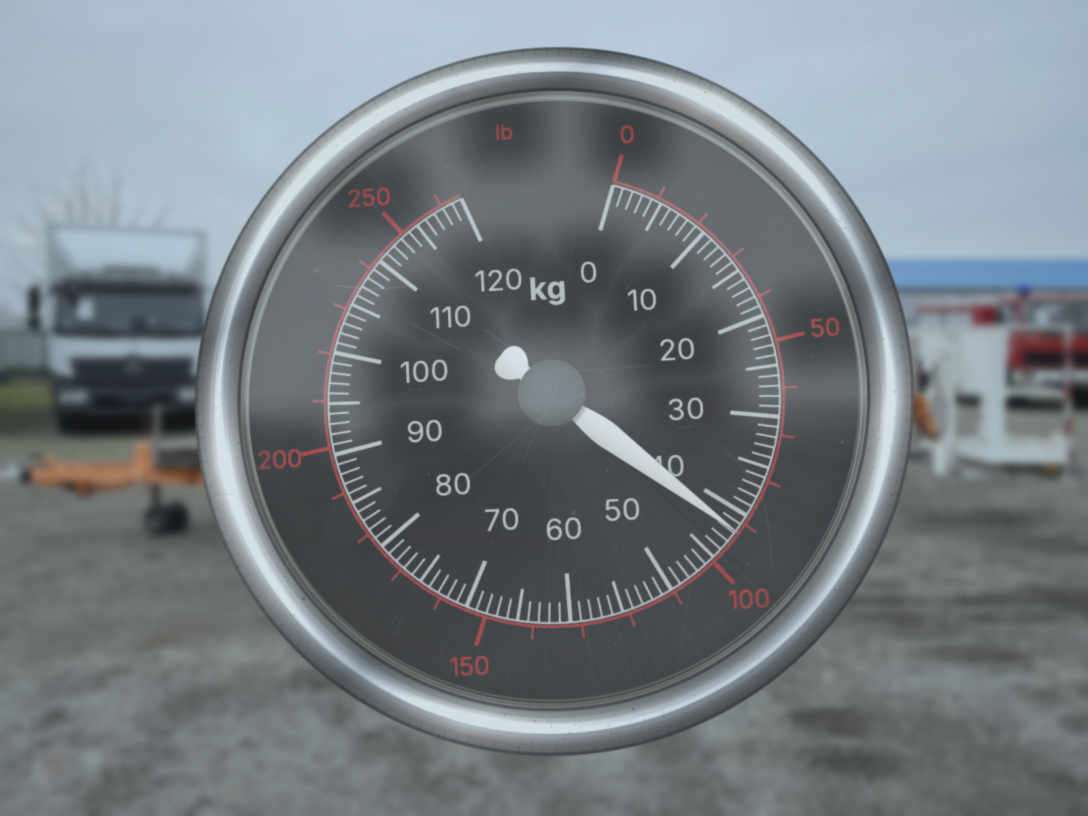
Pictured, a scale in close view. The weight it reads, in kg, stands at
42 kg
